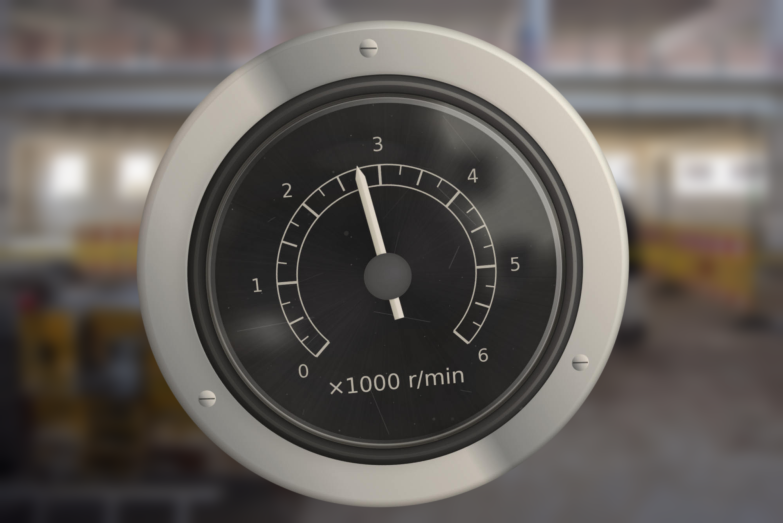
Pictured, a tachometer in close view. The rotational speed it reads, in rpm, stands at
2750 rpm
